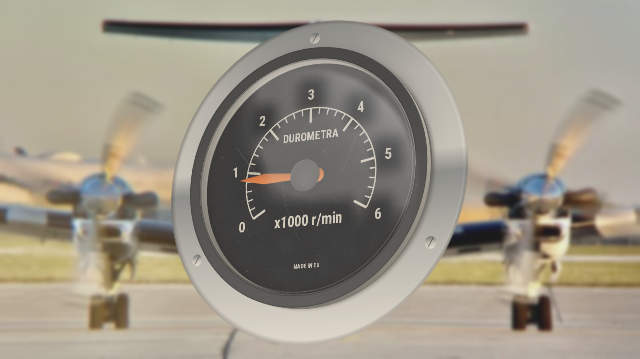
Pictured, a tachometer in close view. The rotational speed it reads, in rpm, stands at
800 rpm
